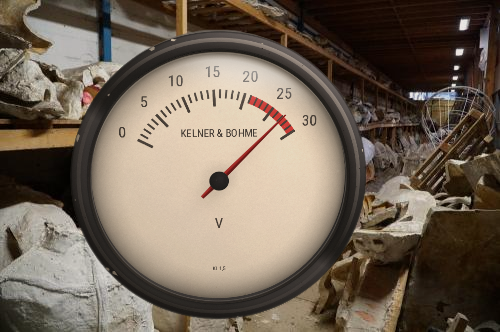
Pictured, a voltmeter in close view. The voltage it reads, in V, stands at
27 V
